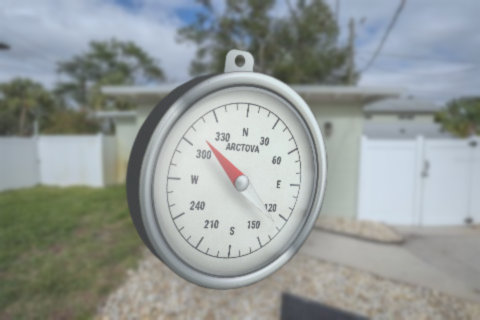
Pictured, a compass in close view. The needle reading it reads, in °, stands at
310 °
